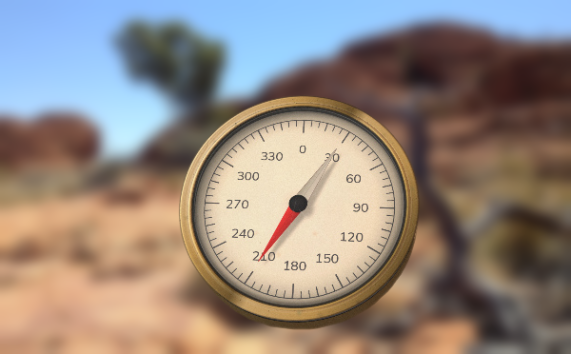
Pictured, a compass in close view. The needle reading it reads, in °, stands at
210 °
